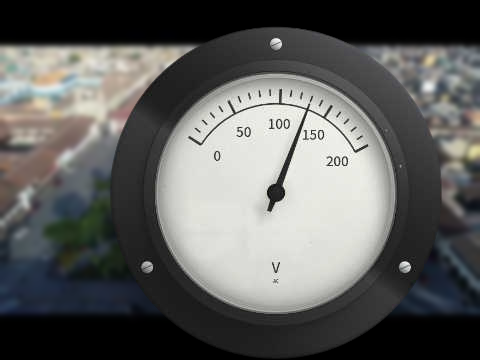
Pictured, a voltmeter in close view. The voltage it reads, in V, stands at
130 V
